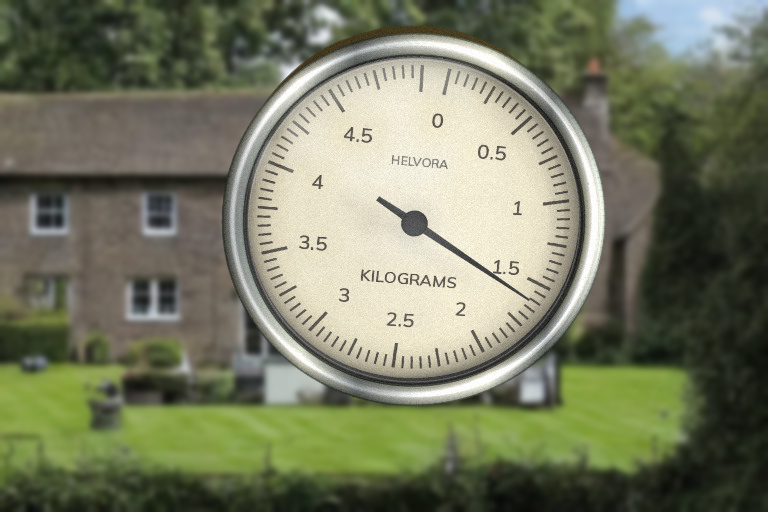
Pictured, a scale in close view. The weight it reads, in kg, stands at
1.6 kg
